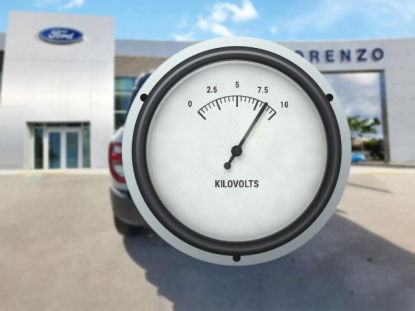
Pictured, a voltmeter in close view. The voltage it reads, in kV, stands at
8.5 kV
